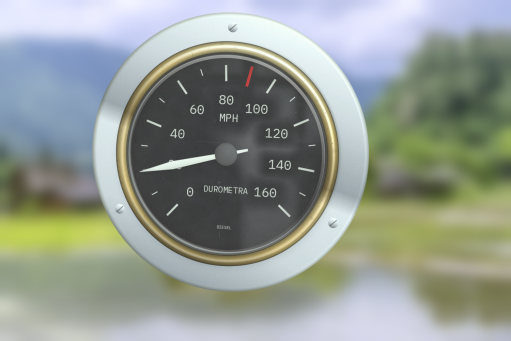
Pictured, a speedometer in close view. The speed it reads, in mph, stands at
20 mph
